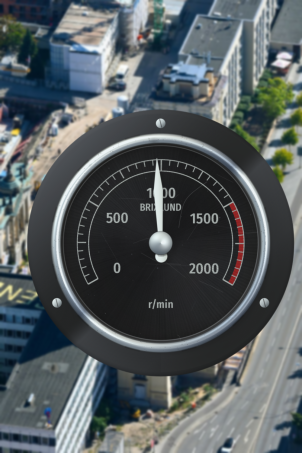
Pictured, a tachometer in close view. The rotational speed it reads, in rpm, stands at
975 rpm
